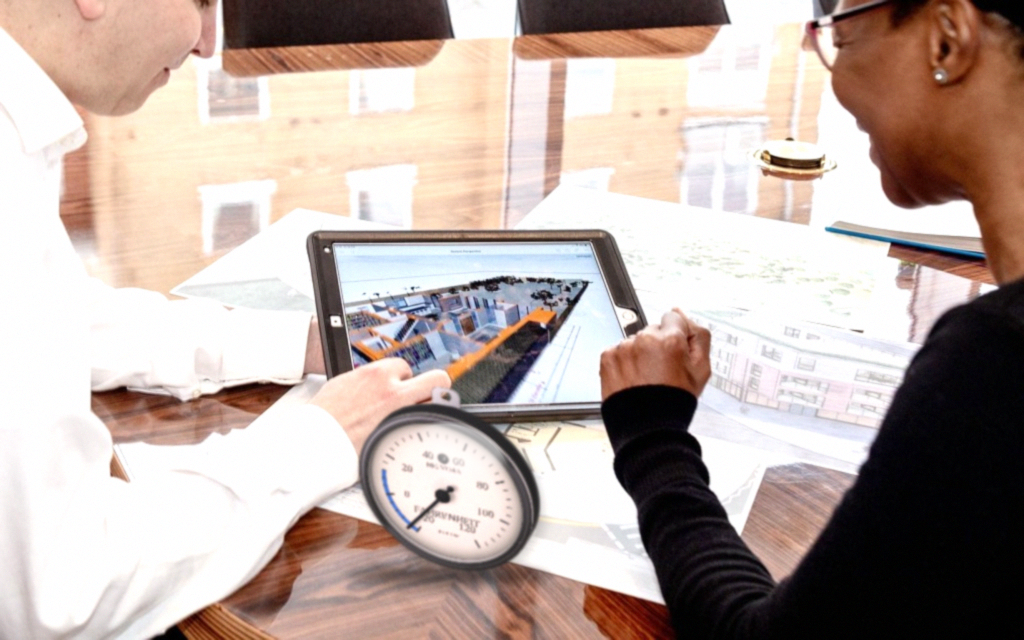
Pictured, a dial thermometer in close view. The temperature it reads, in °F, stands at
-16 °F
